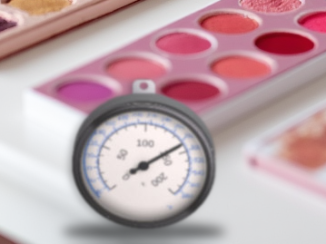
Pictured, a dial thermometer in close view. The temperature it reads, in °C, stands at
140 °C
